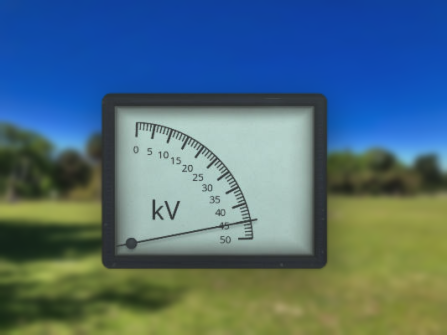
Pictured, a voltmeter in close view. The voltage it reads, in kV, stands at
45 kV
